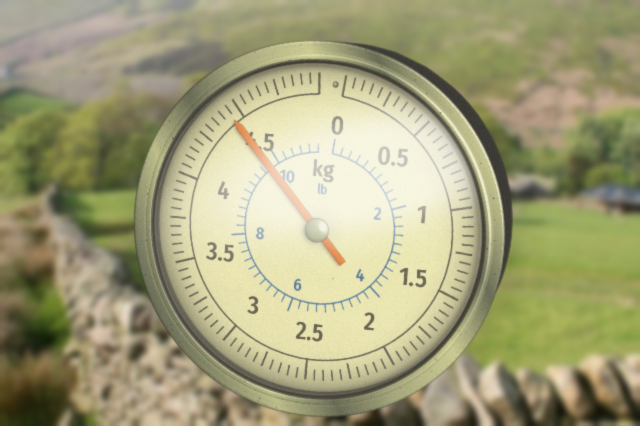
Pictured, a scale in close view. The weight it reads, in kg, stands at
4.45 kg
